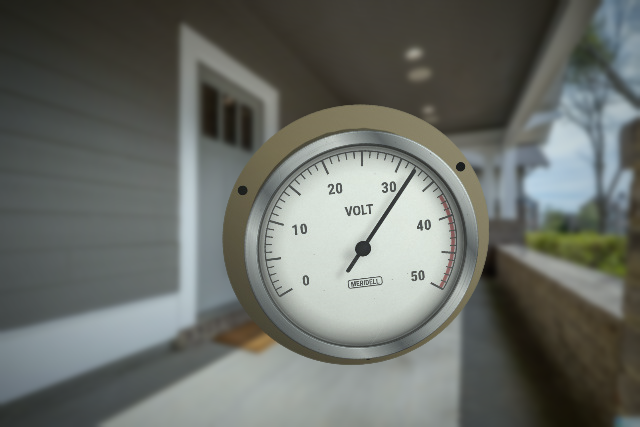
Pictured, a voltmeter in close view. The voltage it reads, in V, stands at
32 V
